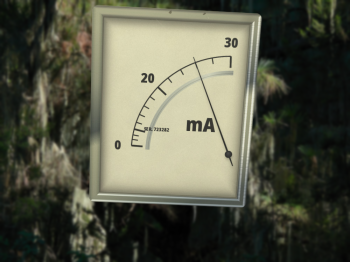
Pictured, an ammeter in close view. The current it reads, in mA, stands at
26 mA
